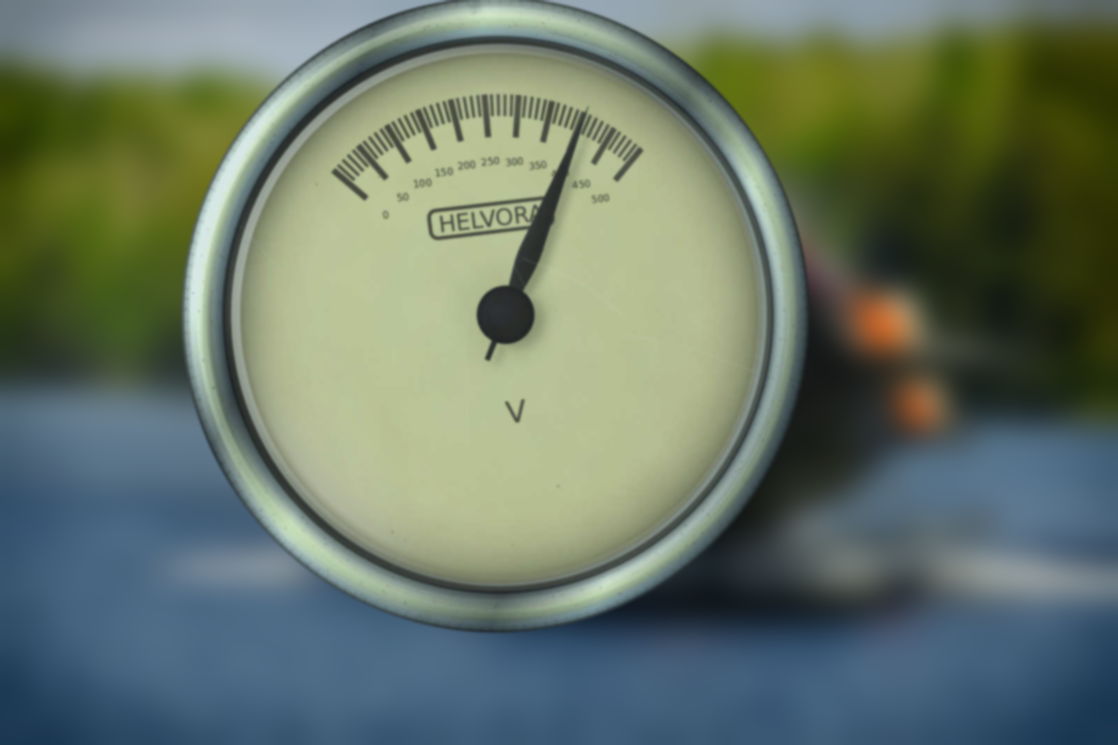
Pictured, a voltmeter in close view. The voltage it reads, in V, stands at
400 V
